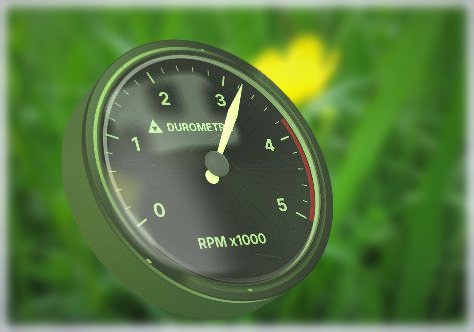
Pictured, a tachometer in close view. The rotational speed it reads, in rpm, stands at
3200 rpm
